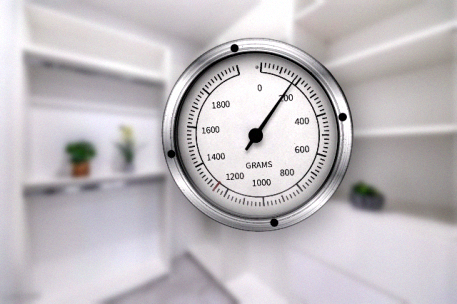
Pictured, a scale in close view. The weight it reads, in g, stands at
180 g
